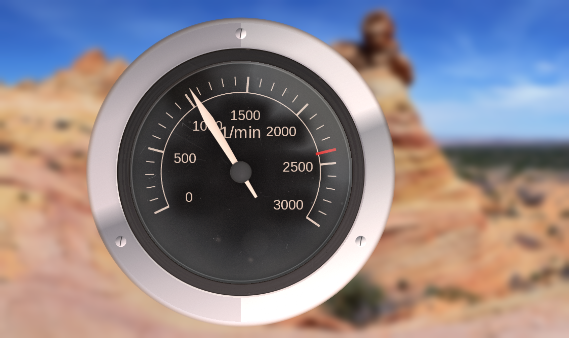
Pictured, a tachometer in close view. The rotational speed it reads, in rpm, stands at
1050 rpm
